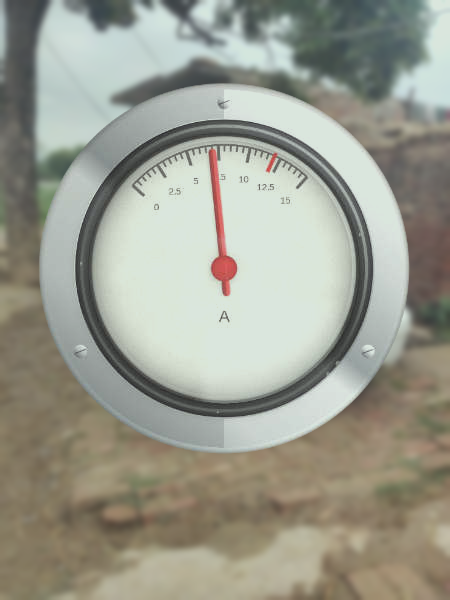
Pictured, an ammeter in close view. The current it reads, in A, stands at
7 A
